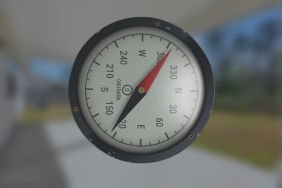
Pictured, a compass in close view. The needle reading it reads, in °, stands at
305 °
